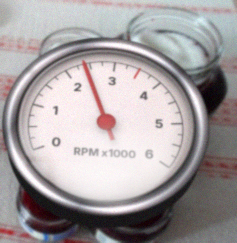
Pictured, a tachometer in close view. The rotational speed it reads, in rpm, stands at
2375 rpm
